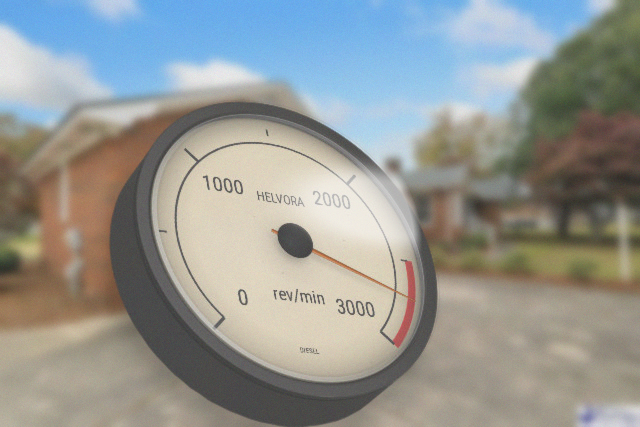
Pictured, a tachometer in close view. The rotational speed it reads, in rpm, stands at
2750 rpm
